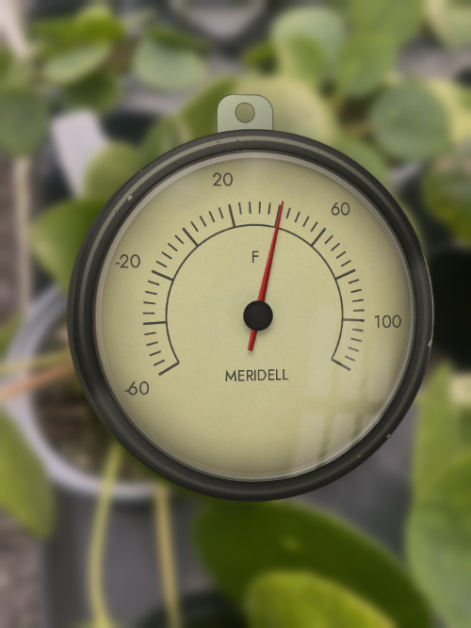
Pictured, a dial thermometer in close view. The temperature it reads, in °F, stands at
40 °F
